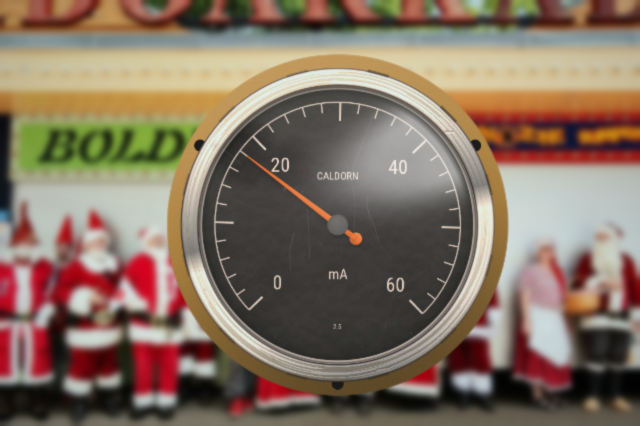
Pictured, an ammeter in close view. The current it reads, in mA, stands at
18 mA
